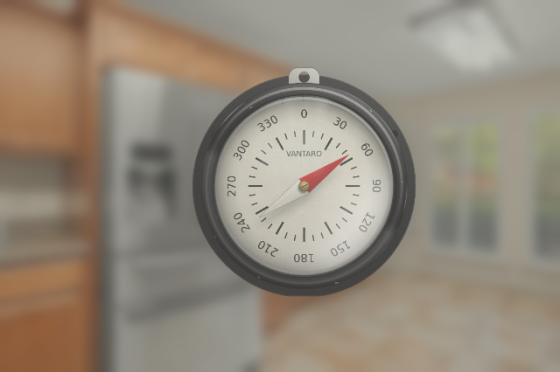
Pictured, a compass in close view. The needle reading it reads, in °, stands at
55 °
